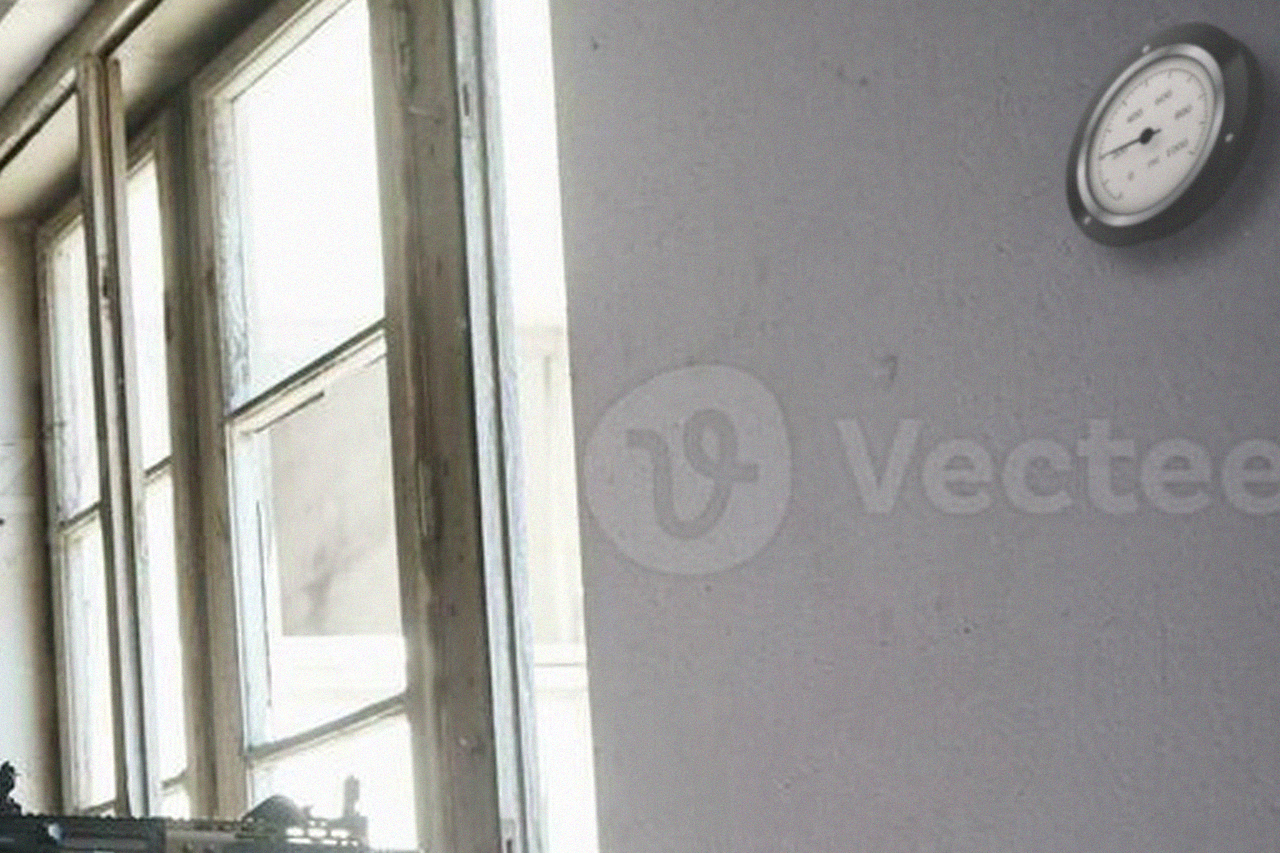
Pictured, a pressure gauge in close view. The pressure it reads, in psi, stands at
200 psi
